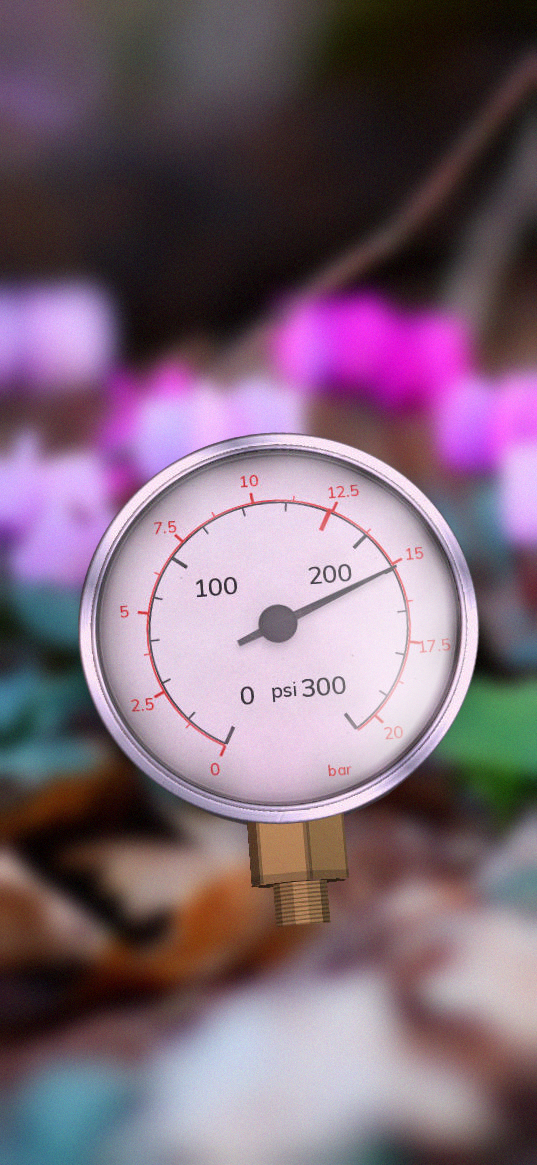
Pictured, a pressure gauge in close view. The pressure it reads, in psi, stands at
220 psi
